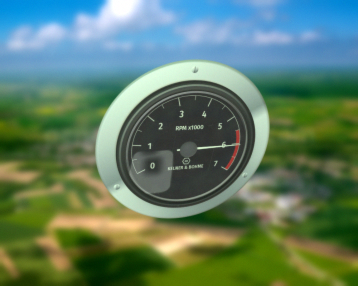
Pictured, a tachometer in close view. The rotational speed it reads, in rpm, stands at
6000 rpm
